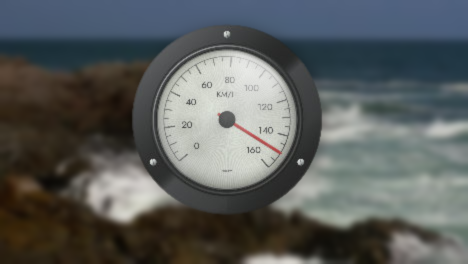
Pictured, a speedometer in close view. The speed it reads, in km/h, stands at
150 km/h
